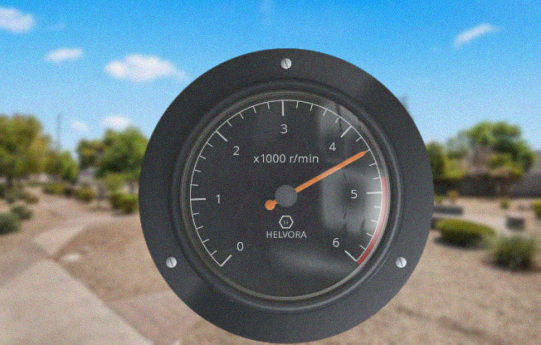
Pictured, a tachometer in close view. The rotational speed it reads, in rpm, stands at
4400 rpm
